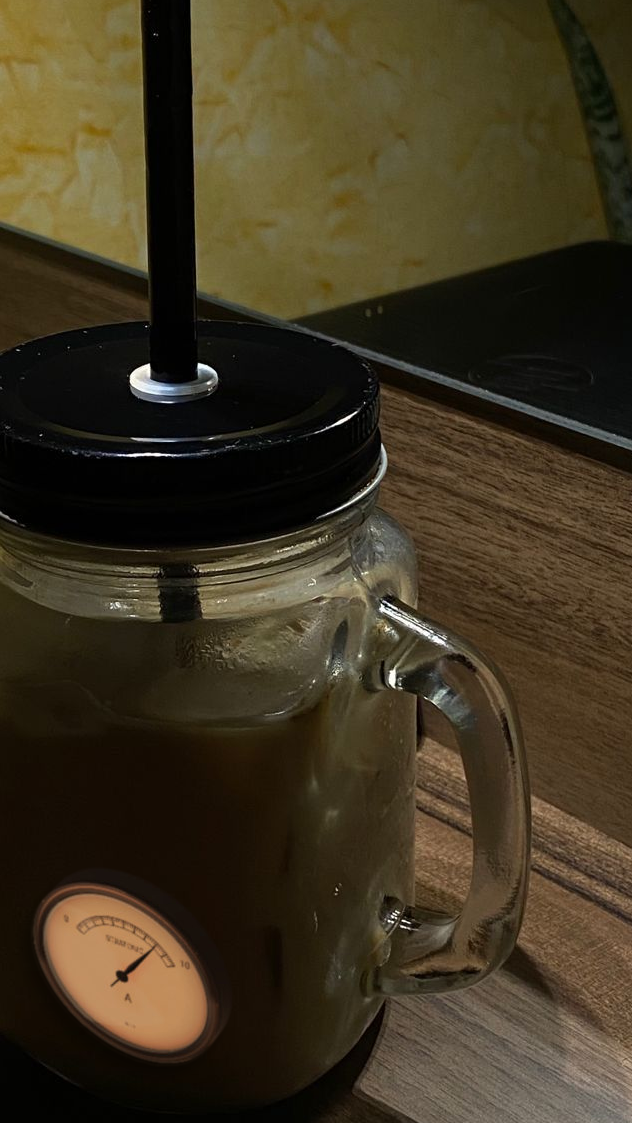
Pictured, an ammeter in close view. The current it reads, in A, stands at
8 A
